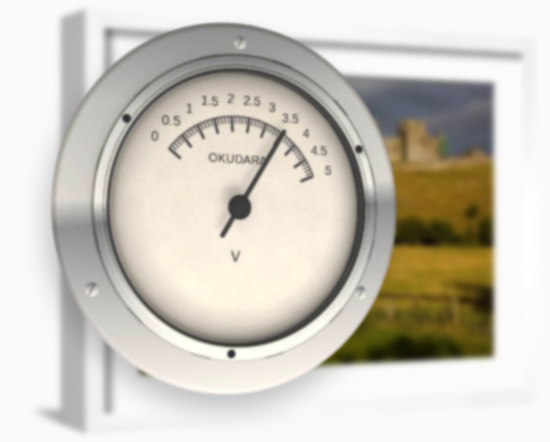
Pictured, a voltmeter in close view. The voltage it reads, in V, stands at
3.5 V
